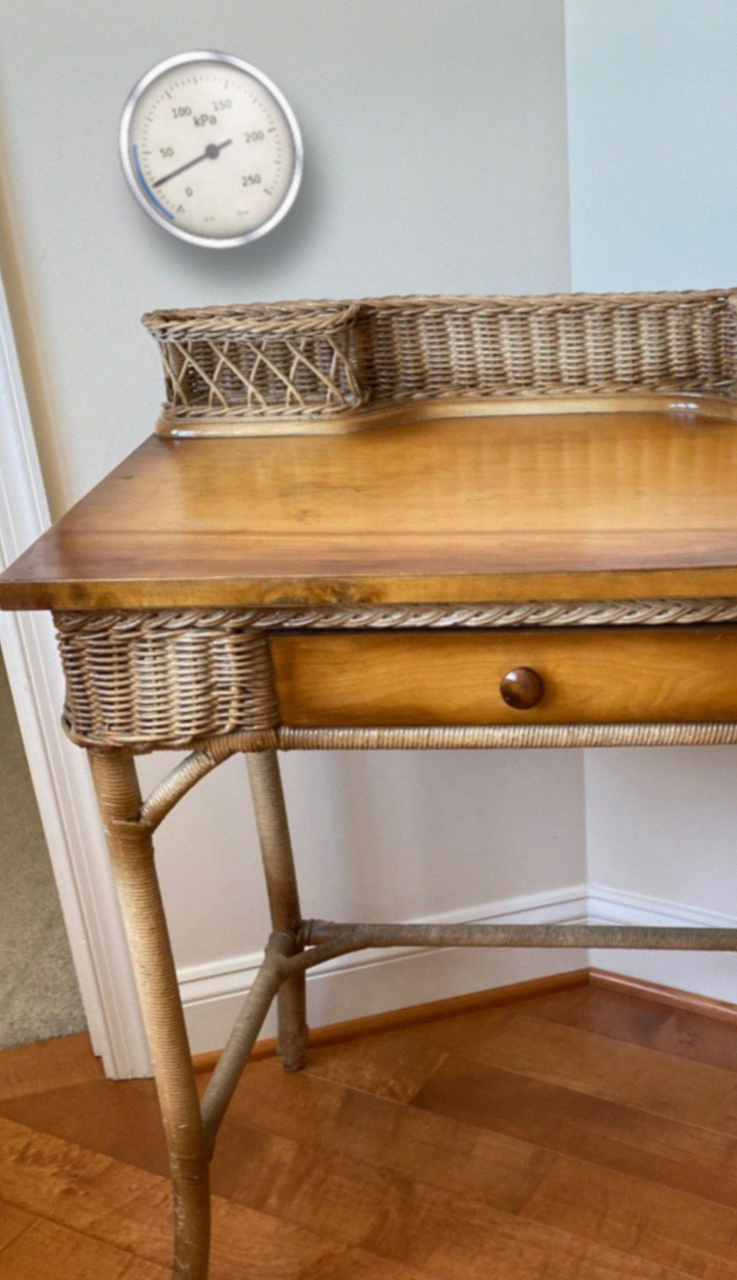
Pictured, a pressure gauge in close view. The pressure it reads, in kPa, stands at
25 kPa
